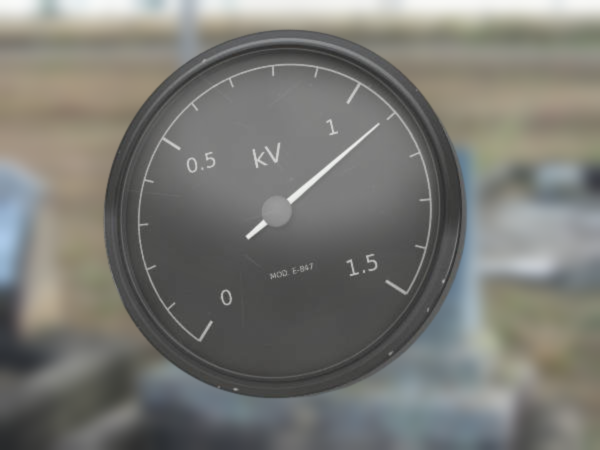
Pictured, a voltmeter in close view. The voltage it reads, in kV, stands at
1.1 kV
